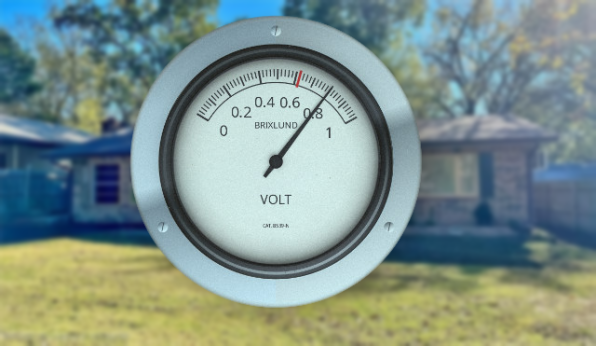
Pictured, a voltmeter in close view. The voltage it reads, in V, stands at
0.8 V
